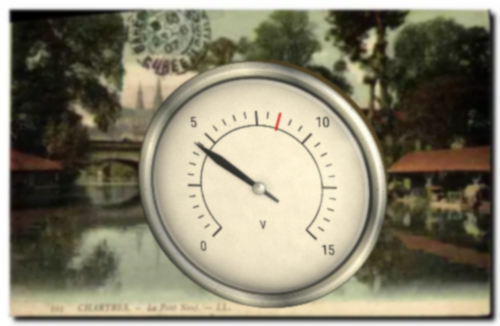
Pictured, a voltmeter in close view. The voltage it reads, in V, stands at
4.5 V
